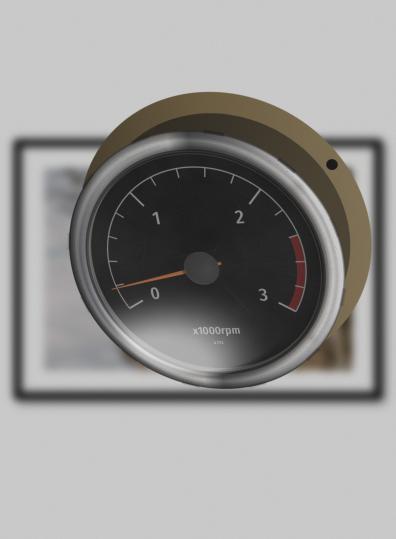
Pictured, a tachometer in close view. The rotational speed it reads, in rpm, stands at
200 rpm
